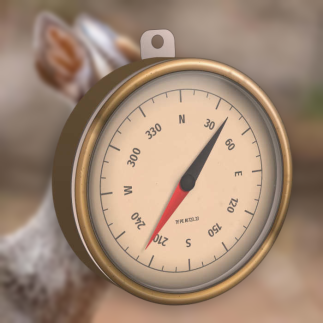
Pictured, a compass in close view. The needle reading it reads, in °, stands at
220 °
